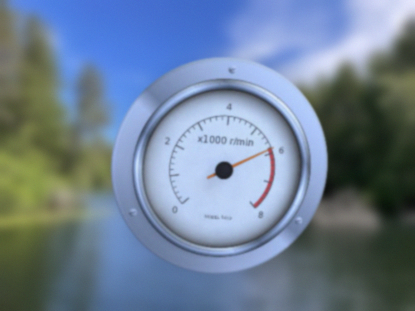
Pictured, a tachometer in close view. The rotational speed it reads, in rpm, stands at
5800 rpm
